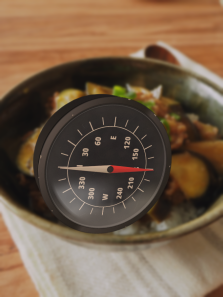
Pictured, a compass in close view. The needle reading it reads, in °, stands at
180 °
